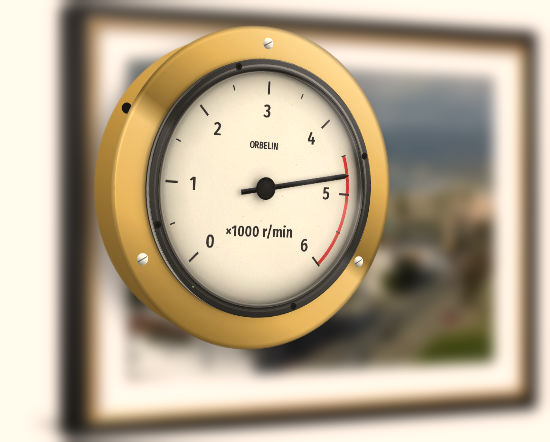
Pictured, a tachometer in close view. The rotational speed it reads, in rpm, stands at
4750 rpm
